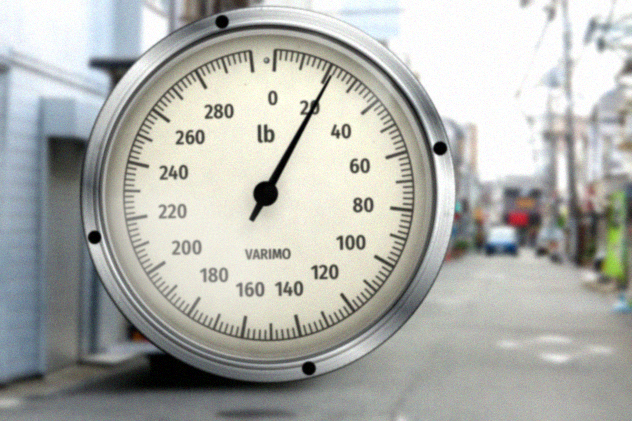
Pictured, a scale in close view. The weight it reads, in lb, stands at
22 lb
